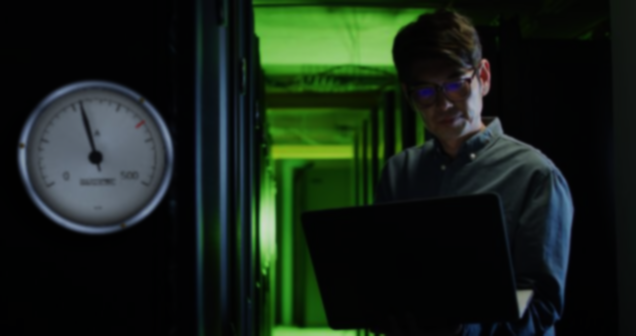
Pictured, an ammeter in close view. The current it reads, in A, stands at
220 A
